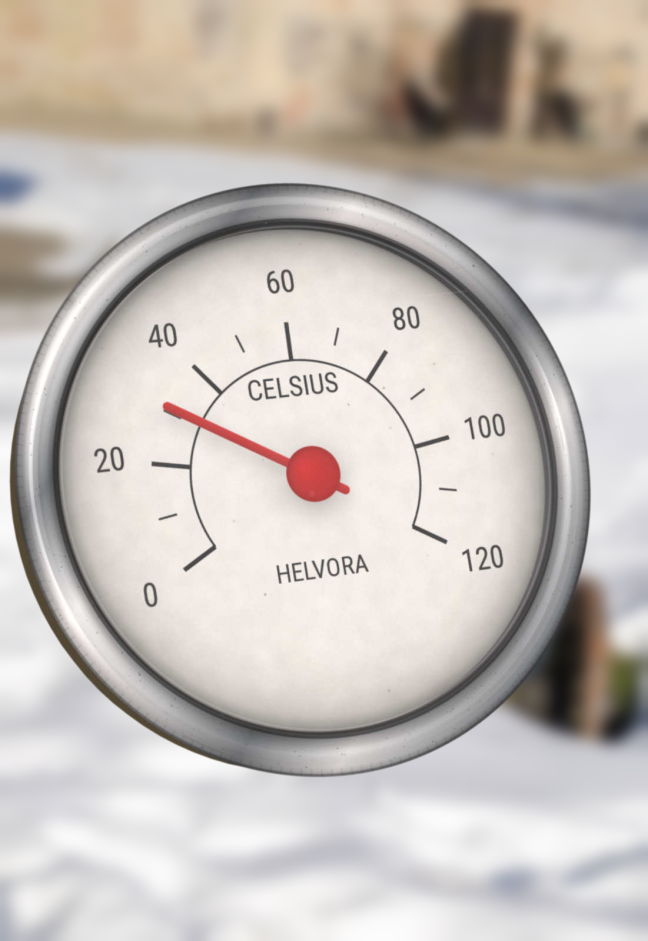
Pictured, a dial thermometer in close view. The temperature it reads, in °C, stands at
30 °C
